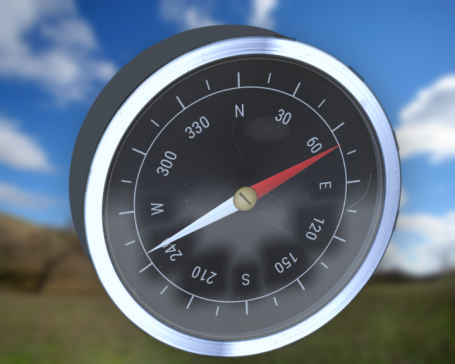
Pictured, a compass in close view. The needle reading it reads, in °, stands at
67.5 °
